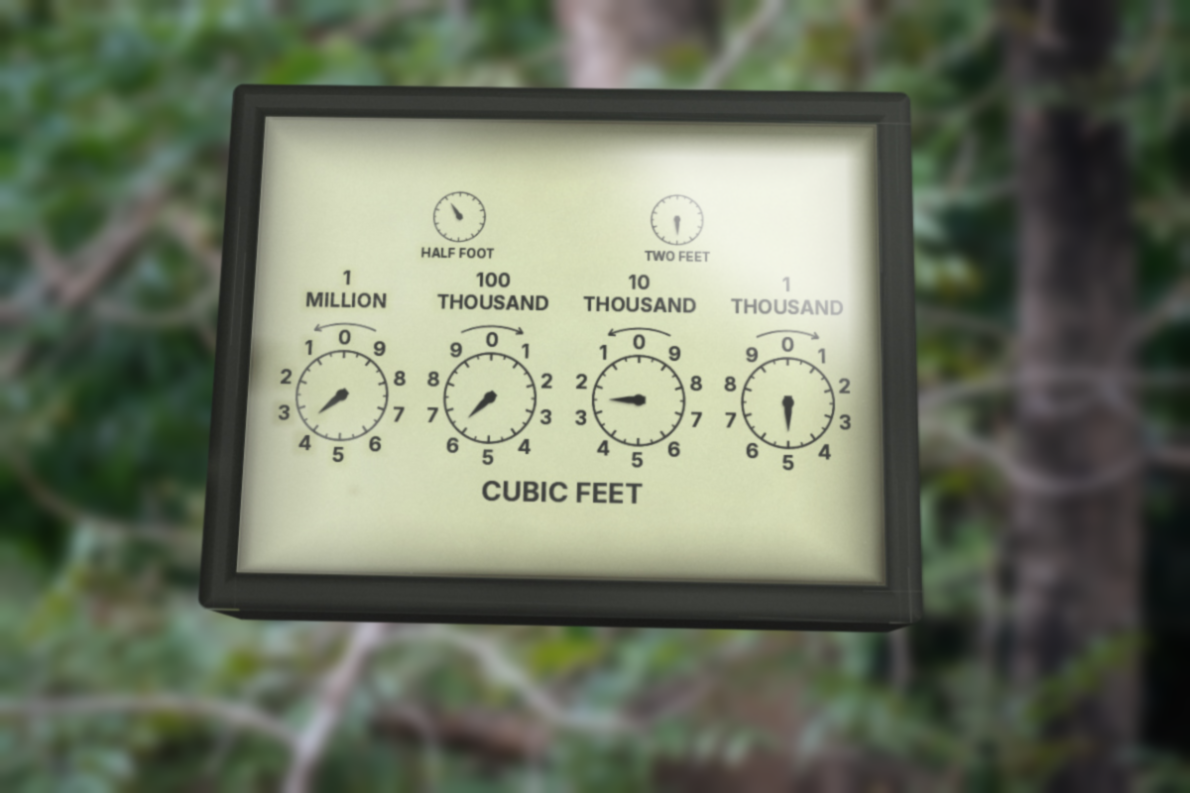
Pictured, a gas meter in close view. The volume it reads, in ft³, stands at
362500 ft³
